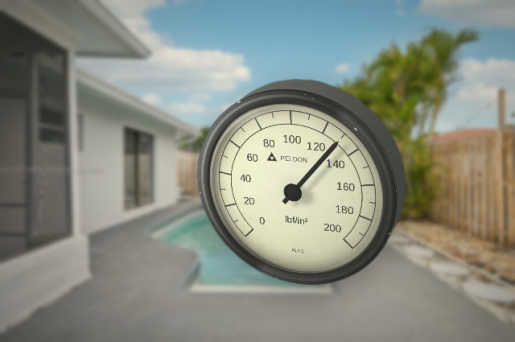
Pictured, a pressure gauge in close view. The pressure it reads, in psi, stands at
130 psi
